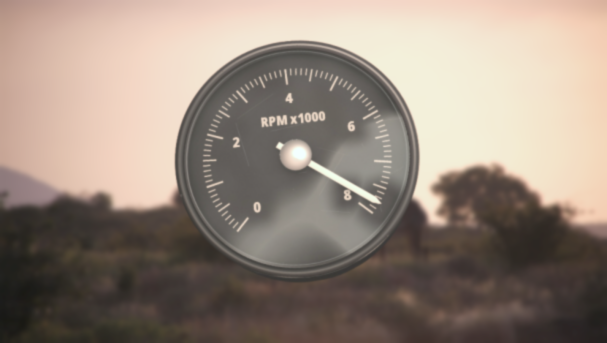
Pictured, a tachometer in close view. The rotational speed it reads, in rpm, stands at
7800 rpm
